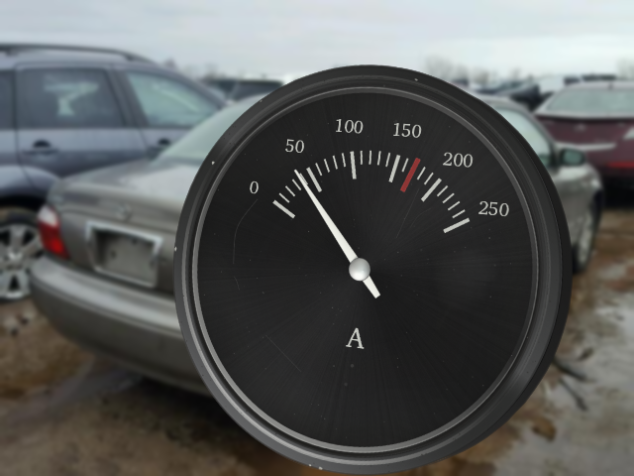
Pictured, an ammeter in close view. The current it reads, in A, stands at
40 A
